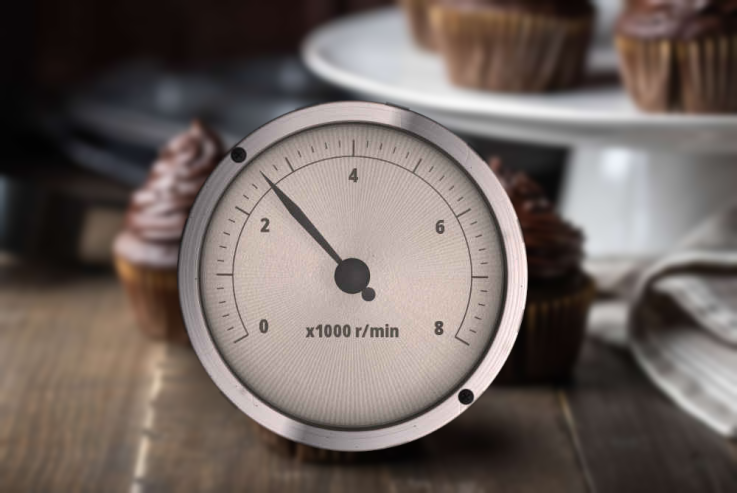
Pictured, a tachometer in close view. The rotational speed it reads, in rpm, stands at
2600 rpm
